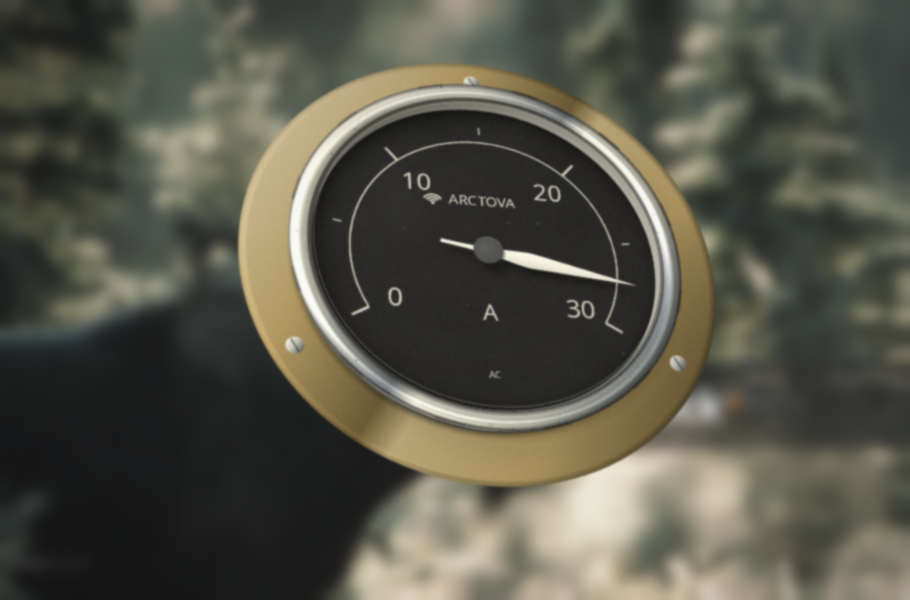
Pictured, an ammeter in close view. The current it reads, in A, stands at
27.5 A
